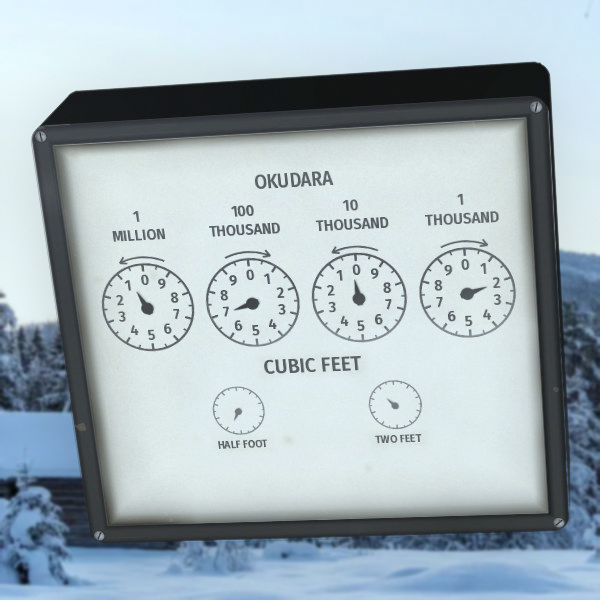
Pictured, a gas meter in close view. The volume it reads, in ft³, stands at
70200 ft³
